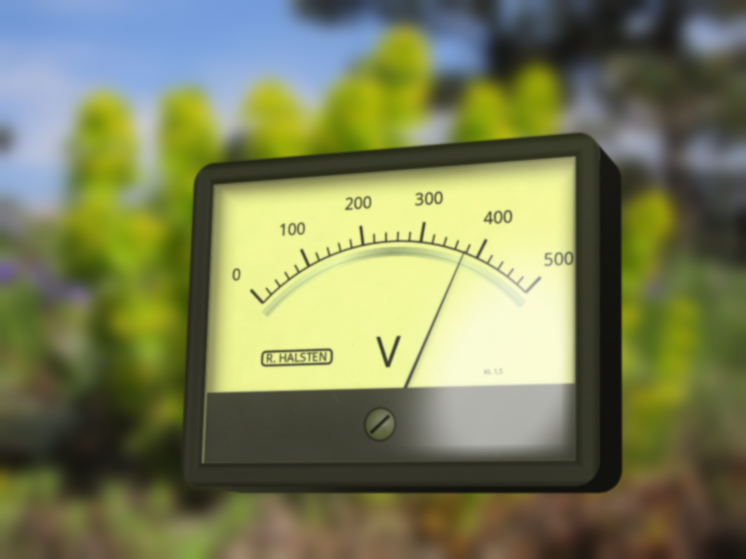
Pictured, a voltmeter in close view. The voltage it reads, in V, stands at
380 V
